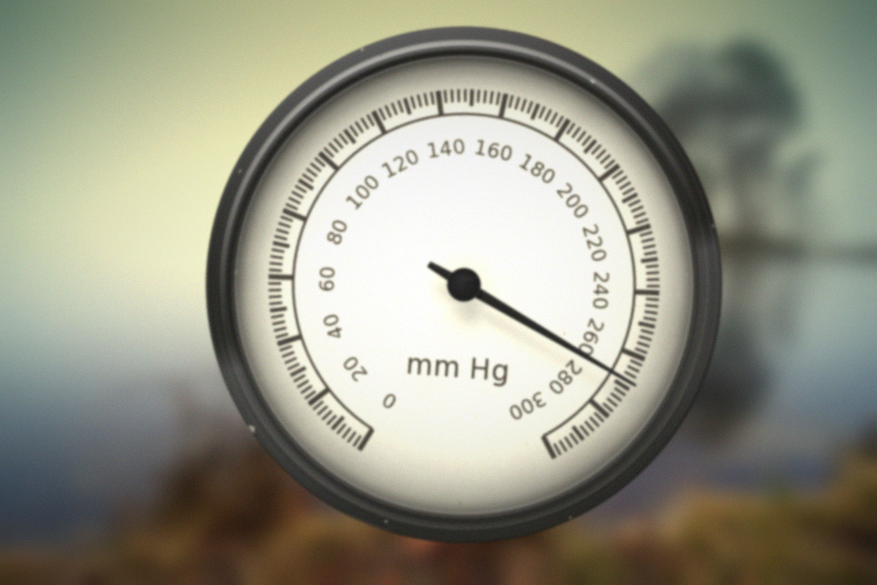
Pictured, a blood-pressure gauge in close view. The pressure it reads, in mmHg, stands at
268 mmHg
